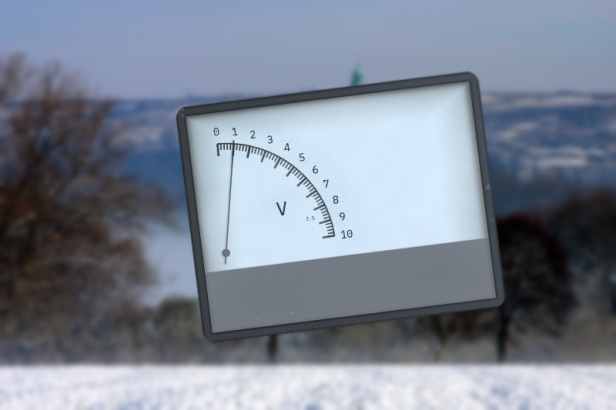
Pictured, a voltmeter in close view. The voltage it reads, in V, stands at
1 V
